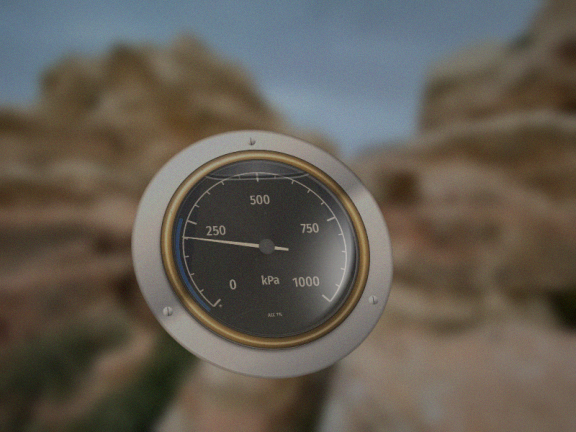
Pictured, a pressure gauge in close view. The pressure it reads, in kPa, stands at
200 kPa
